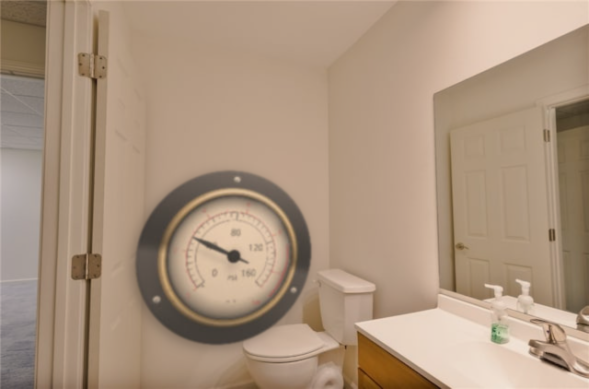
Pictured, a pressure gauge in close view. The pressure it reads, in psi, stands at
40 psi
